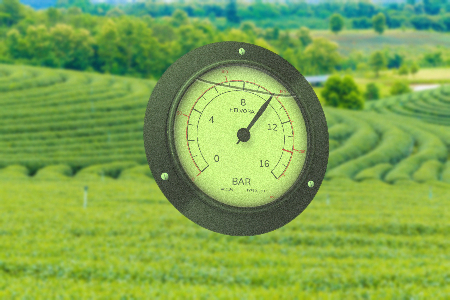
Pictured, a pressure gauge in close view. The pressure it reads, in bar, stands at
10 bar
